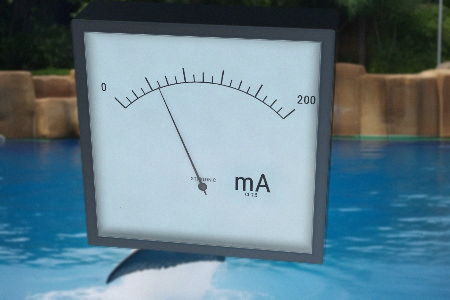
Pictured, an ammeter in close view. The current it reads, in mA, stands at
50 mA
